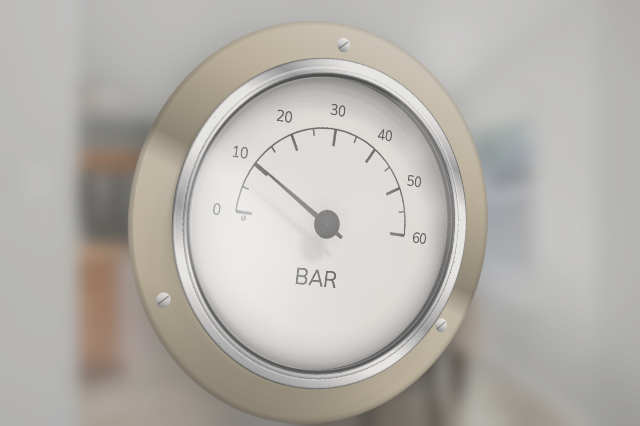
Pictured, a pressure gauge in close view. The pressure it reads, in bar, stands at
10 bar
